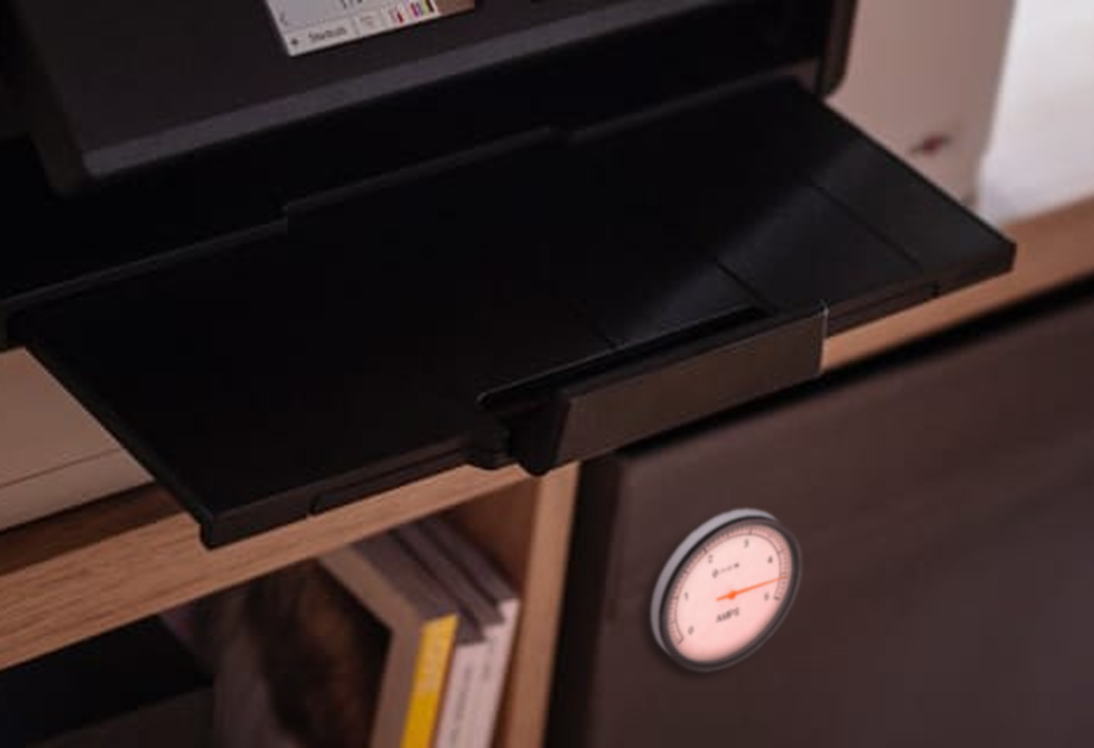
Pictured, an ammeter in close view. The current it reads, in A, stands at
4.5 A
